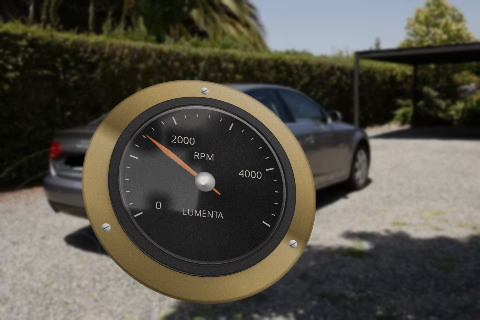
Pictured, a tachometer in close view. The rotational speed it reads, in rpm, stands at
1400 rpm
